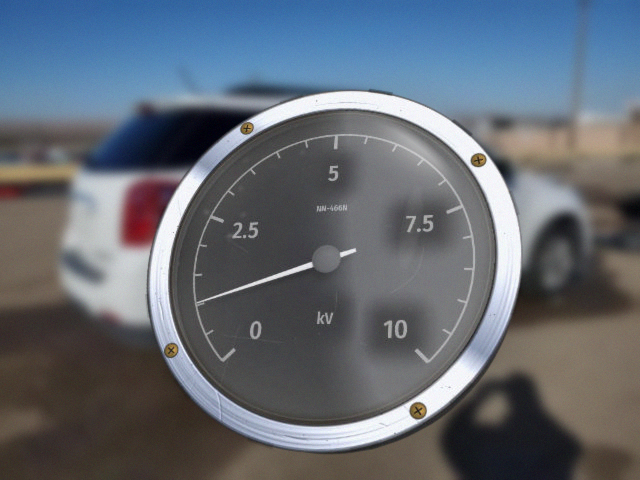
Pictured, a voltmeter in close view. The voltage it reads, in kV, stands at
1 kV
